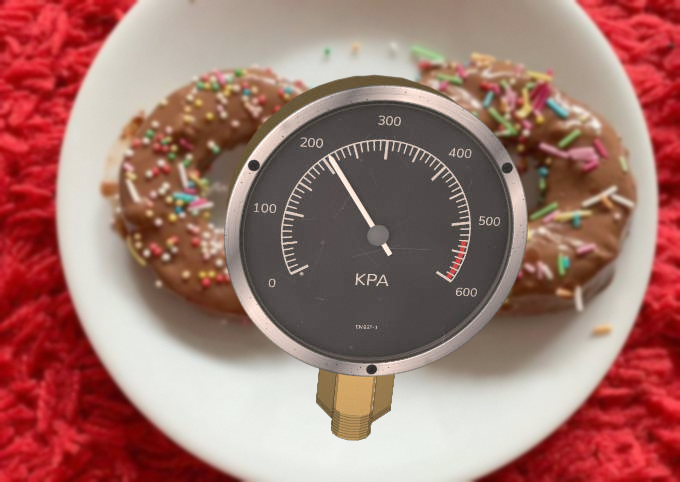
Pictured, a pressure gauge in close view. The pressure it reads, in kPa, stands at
210 kPa
